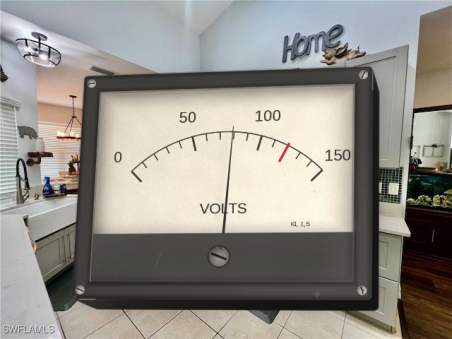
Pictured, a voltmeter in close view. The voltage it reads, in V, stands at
80 V
